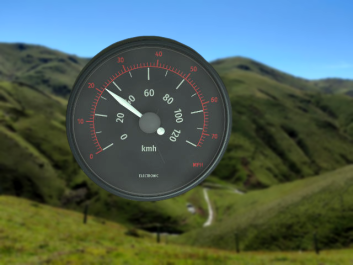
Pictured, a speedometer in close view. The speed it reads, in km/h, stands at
35 km/h
